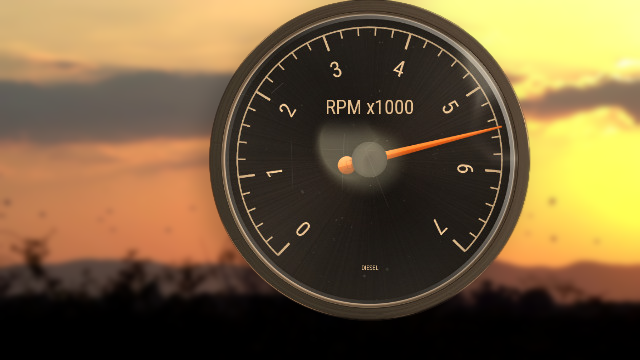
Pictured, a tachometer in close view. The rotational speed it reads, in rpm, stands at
5500 rpm
